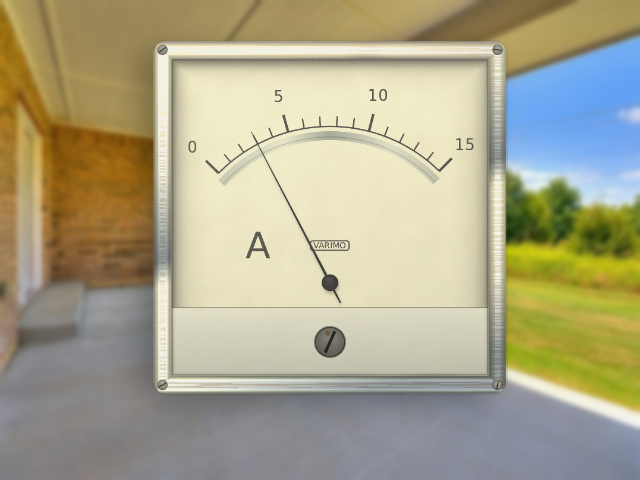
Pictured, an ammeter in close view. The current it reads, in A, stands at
3 A
